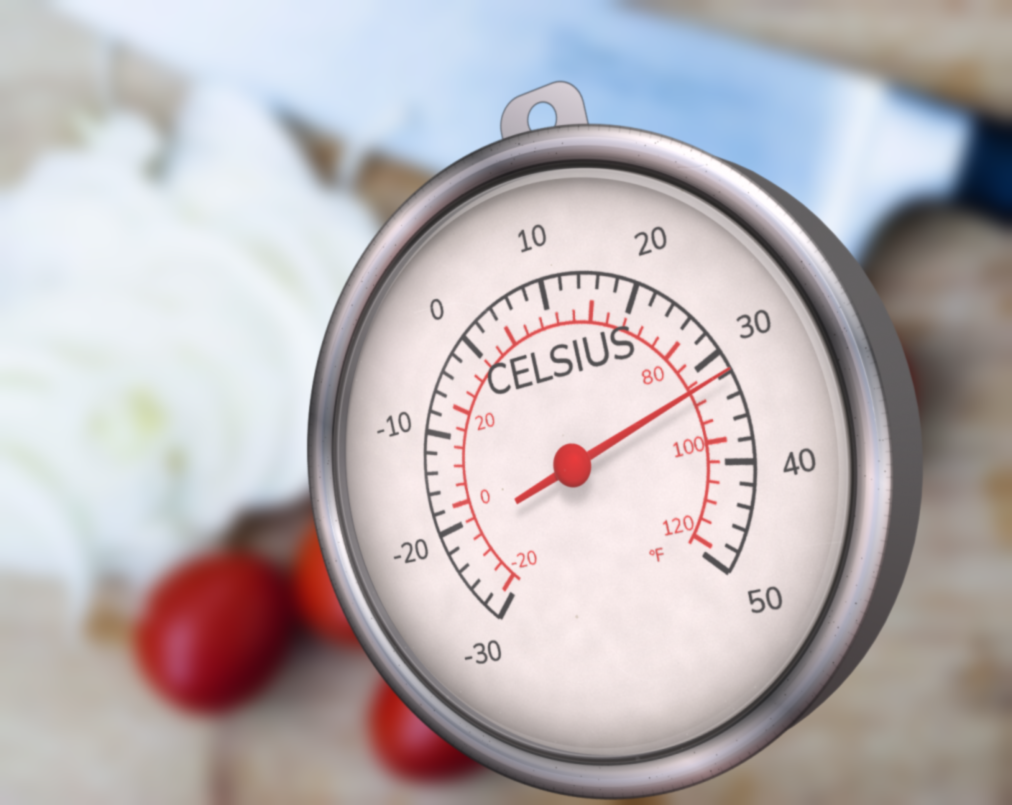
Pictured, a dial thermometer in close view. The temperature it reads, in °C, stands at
32 °C
